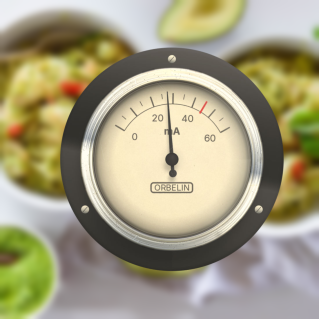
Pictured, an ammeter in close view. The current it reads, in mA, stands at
27.5 mA
